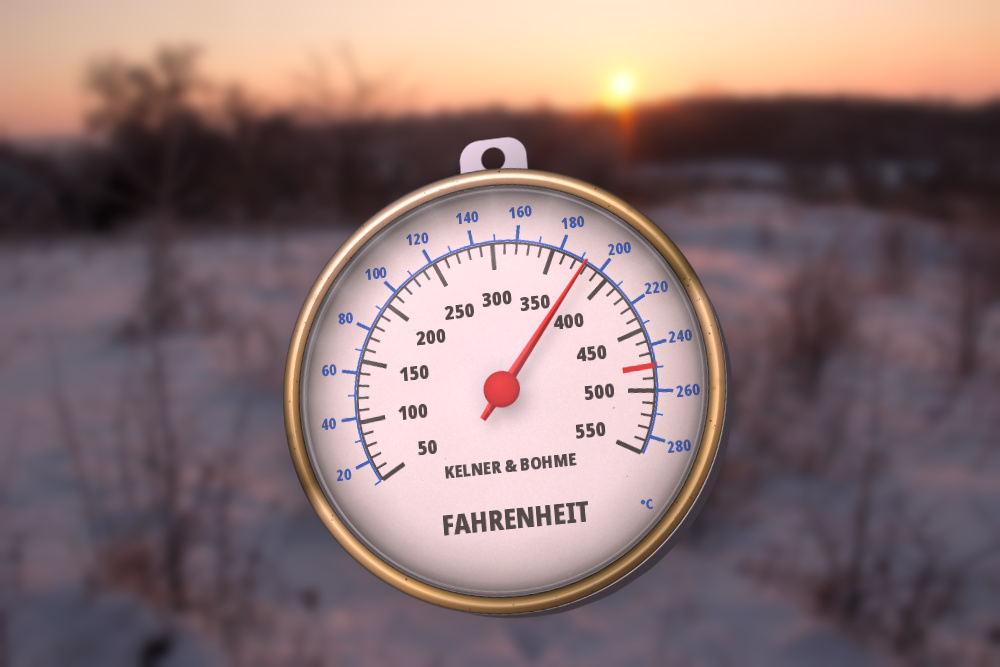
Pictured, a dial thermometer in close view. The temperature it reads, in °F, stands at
380 °F
